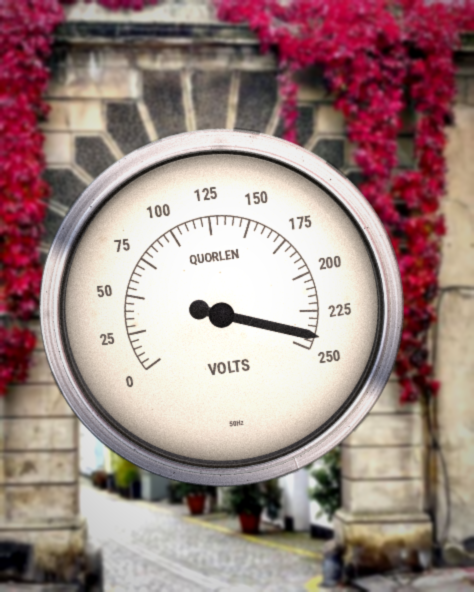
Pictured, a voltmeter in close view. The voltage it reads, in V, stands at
240 V
